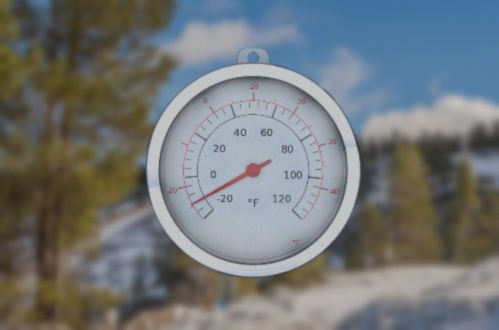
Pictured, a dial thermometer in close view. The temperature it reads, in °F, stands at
-12 °F
